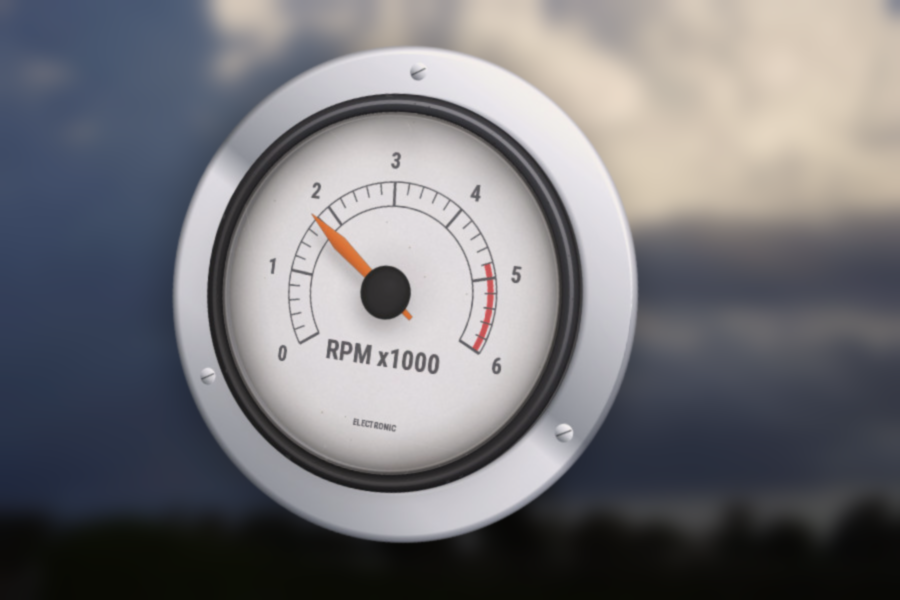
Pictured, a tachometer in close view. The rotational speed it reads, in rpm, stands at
1800 rpm
